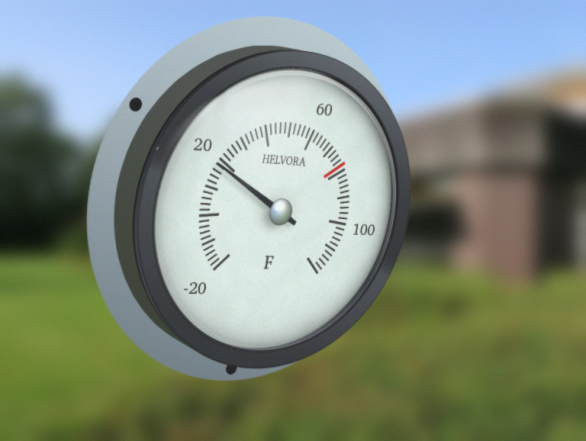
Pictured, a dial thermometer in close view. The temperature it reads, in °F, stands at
18 °F
